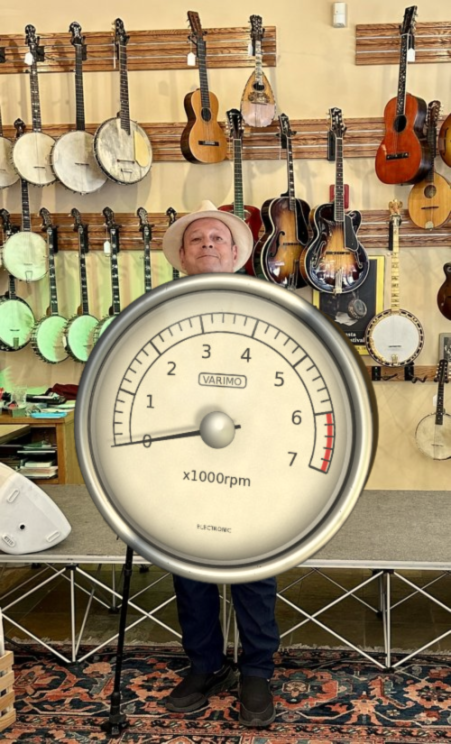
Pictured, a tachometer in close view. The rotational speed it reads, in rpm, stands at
0 rpm
